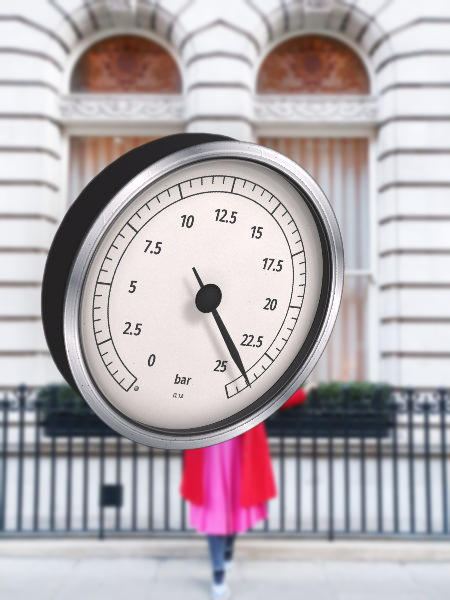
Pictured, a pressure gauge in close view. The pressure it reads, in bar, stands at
24 bar
